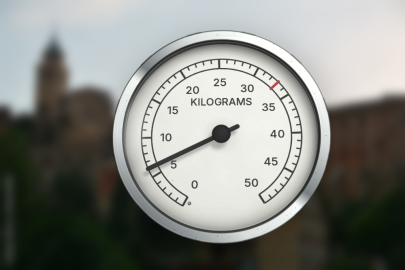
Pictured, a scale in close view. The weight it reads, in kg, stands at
6 kg
